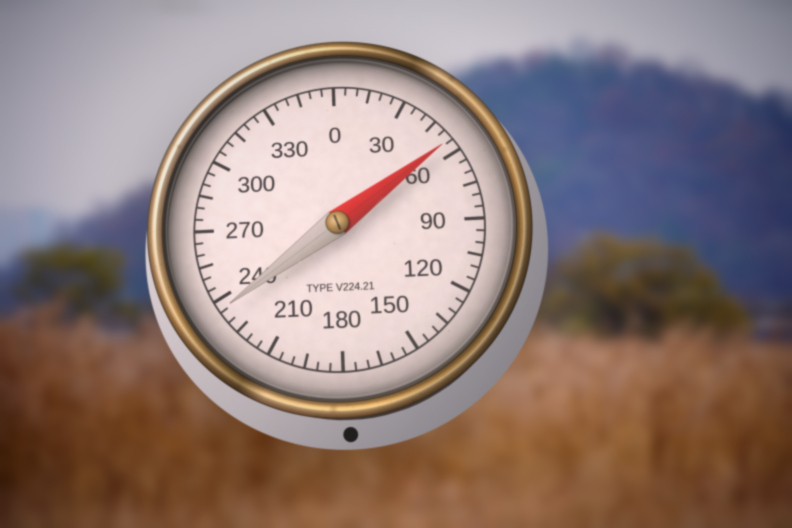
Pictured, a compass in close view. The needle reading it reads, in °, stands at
55 °
